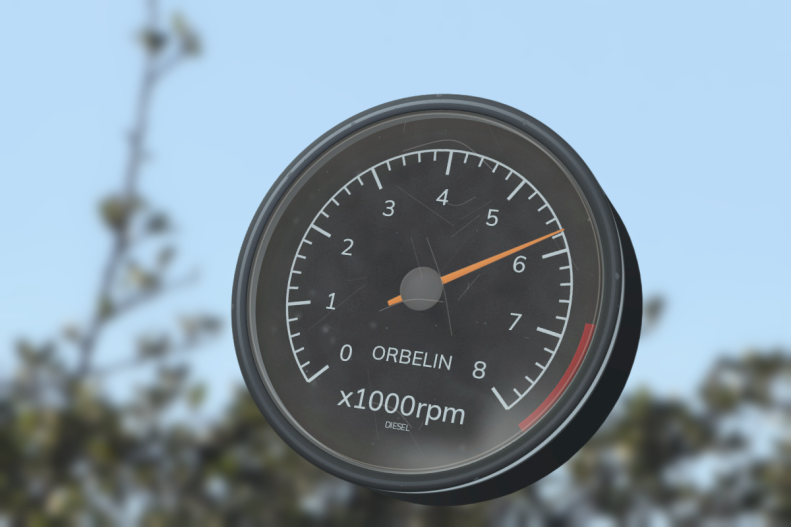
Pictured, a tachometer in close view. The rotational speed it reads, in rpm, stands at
5800 rpm
